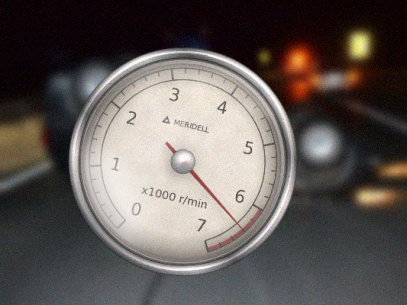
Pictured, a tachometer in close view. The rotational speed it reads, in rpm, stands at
6400 rpm
